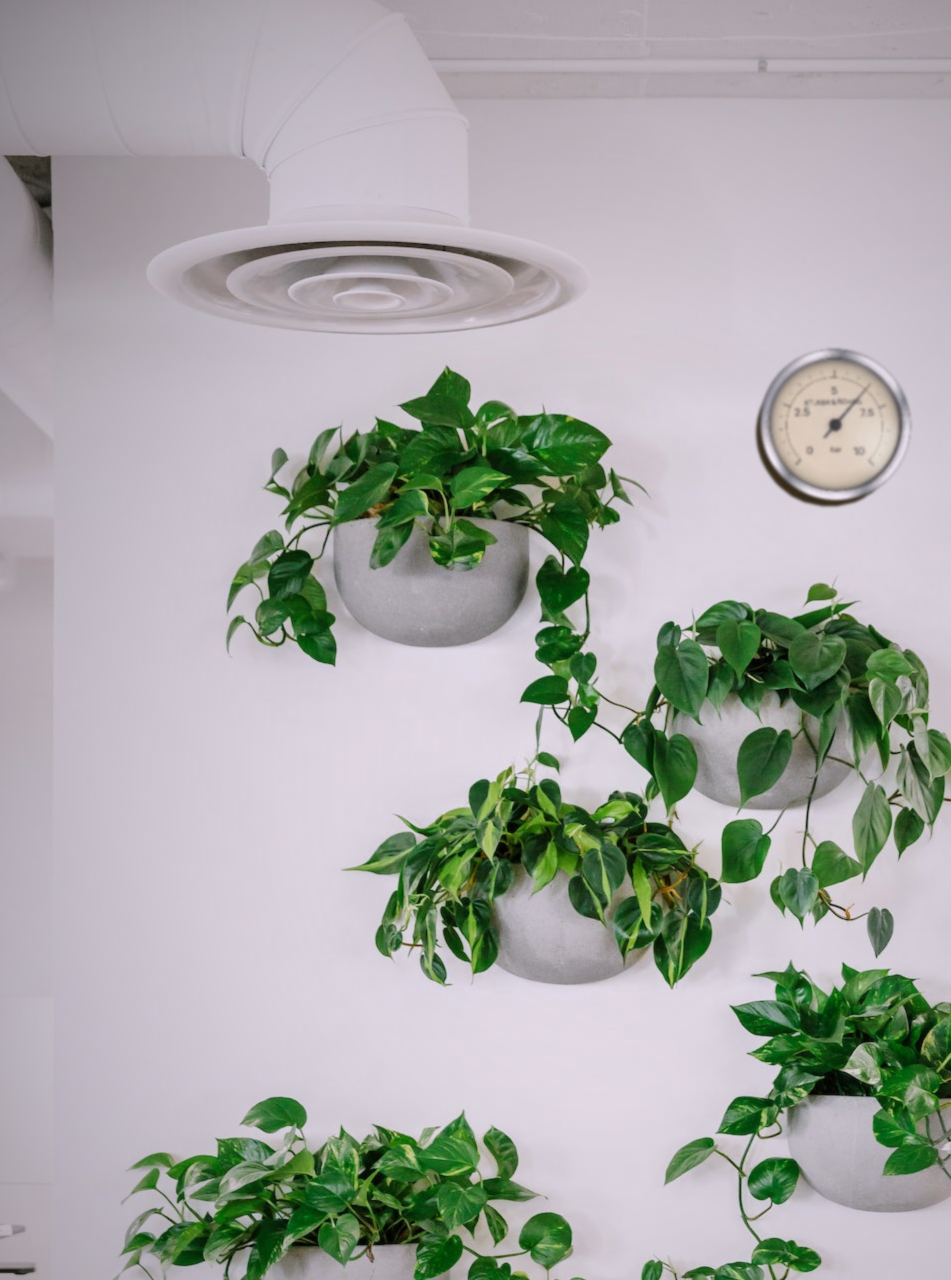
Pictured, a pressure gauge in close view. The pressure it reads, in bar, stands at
6.5 bar
